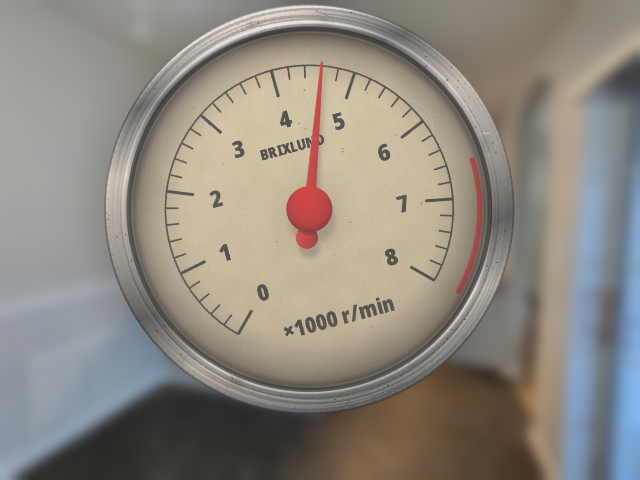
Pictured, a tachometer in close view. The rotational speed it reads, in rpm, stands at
4600 rpm
